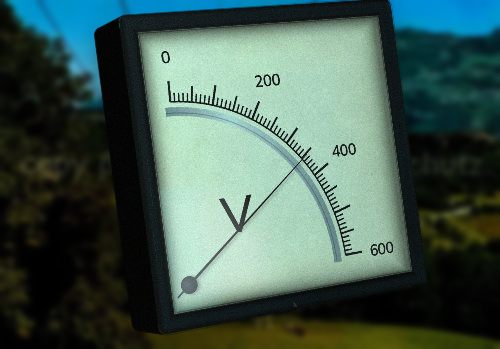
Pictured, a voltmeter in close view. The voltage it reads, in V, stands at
350 V
